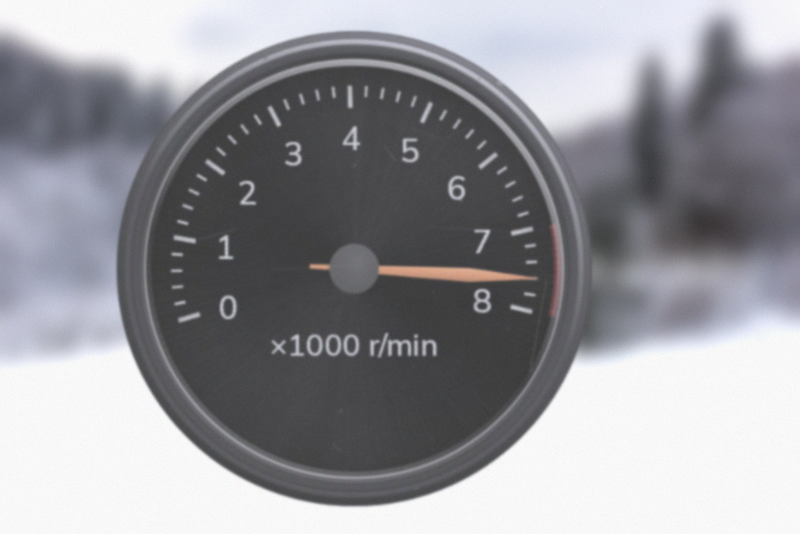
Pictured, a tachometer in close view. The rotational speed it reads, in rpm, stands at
7600 rpm
